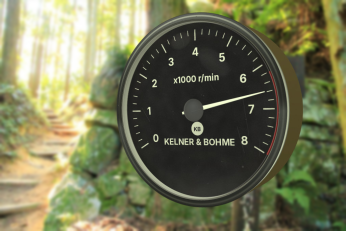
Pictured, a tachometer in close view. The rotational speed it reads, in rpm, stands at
6600 rpm
